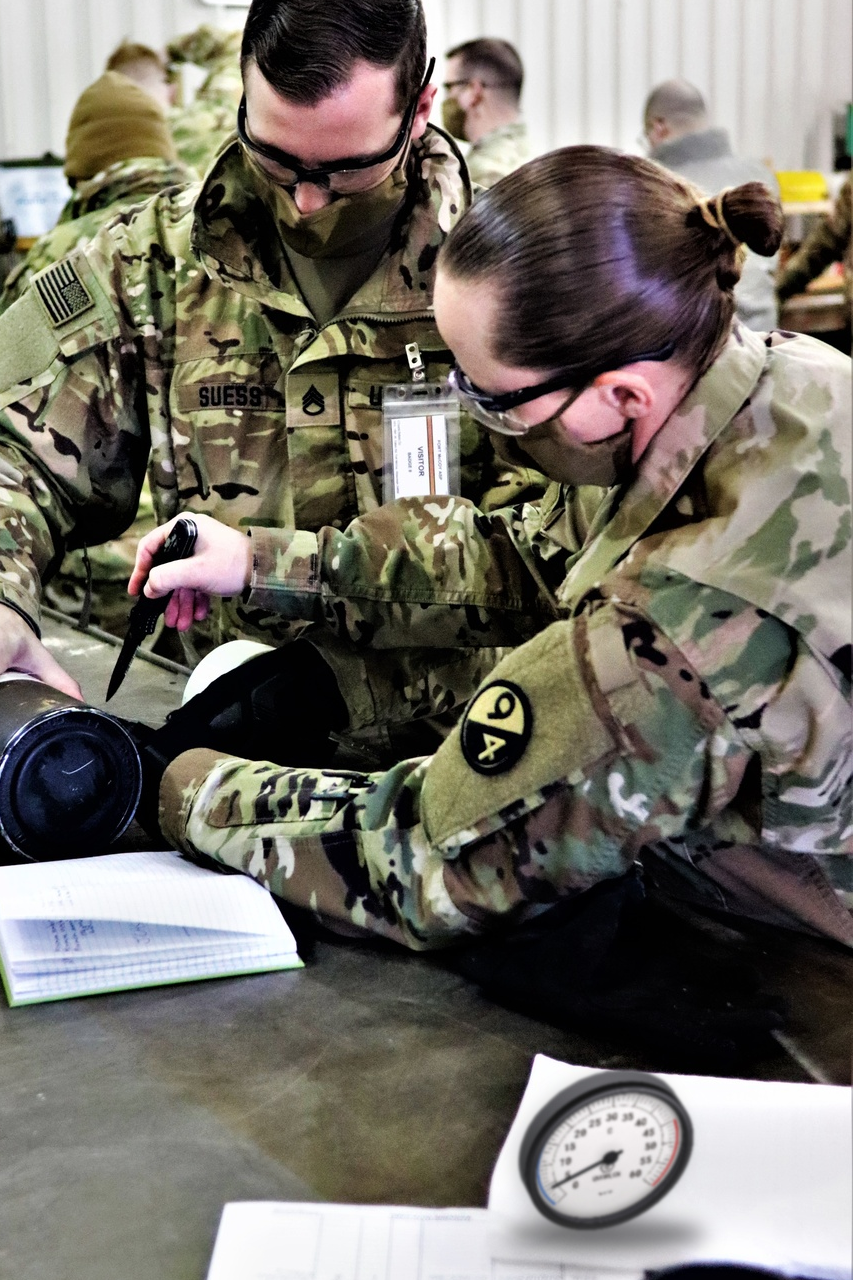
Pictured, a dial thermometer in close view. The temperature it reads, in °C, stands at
5 °C
